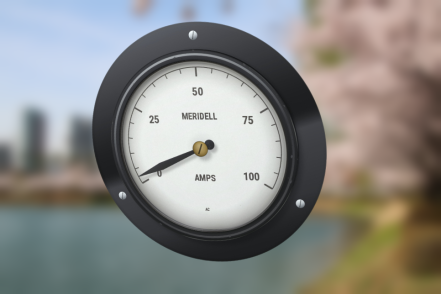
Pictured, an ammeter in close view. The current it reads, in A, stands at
2.5 A
